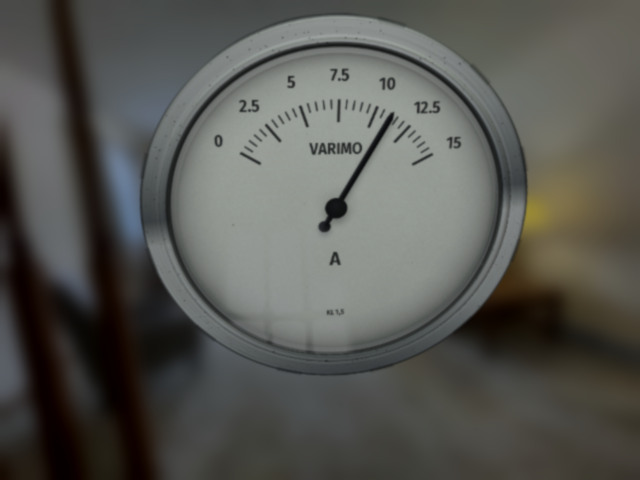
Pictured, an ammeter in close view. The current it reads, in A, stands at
11 A
